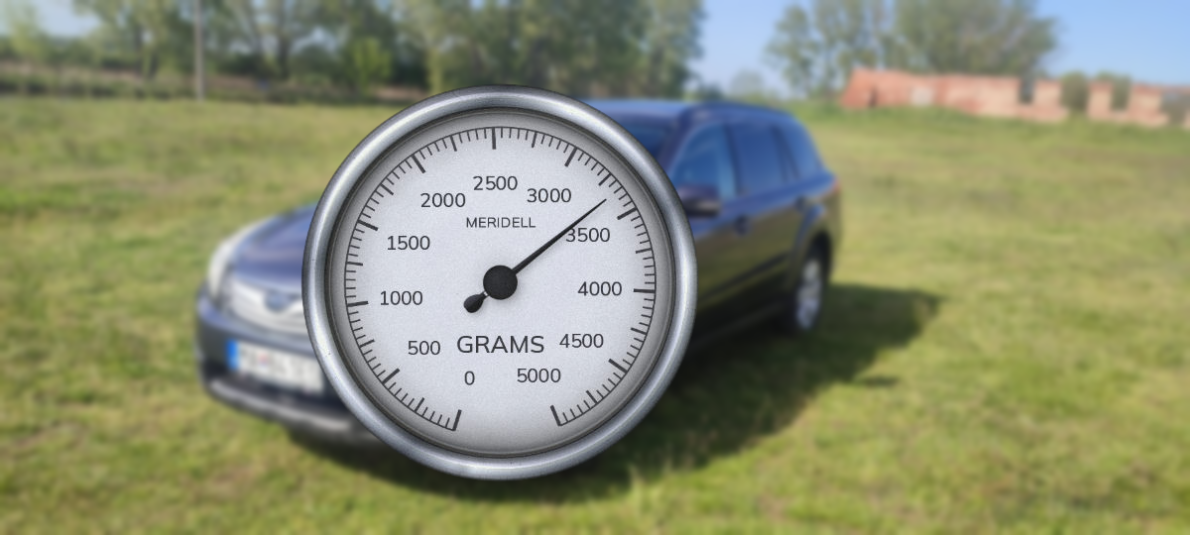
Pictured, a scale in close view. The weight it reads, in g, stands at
3350 g
